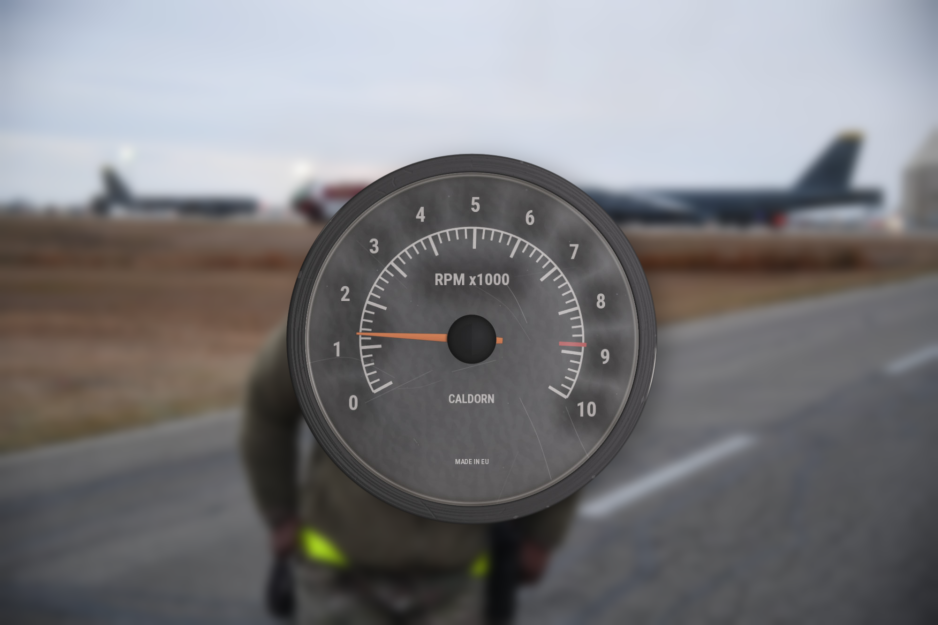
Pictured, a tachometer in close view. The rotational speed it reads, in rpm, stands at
1300 rpm
